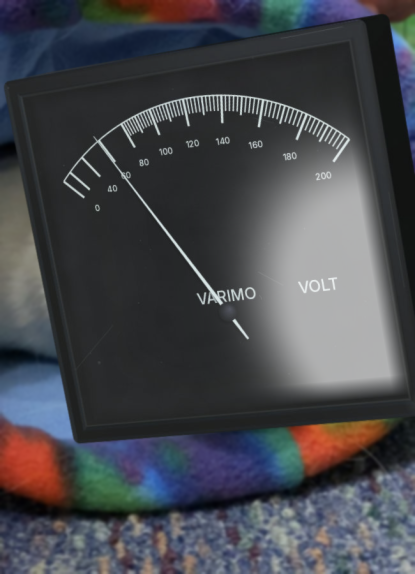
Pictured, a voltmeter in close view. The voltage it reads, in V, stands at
60 V
